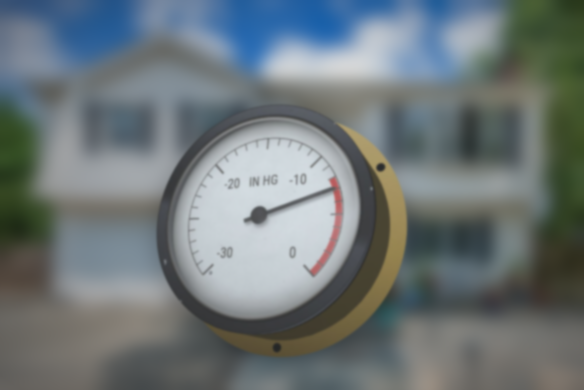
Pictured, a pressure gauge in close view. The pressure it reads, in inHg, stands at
-7 inHg
